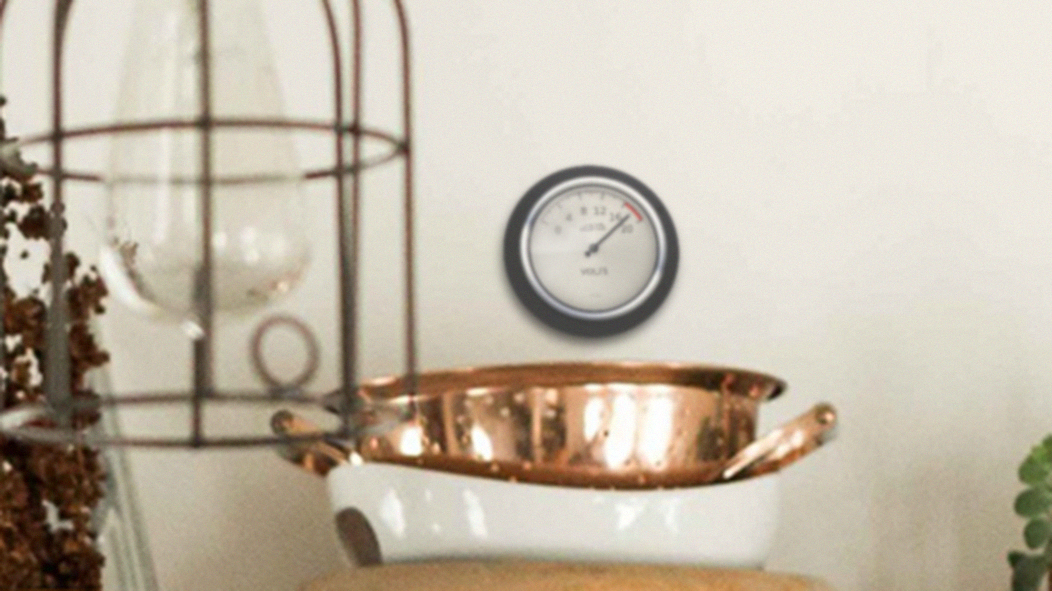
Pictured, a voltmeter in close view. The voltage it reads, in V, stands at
18 V
